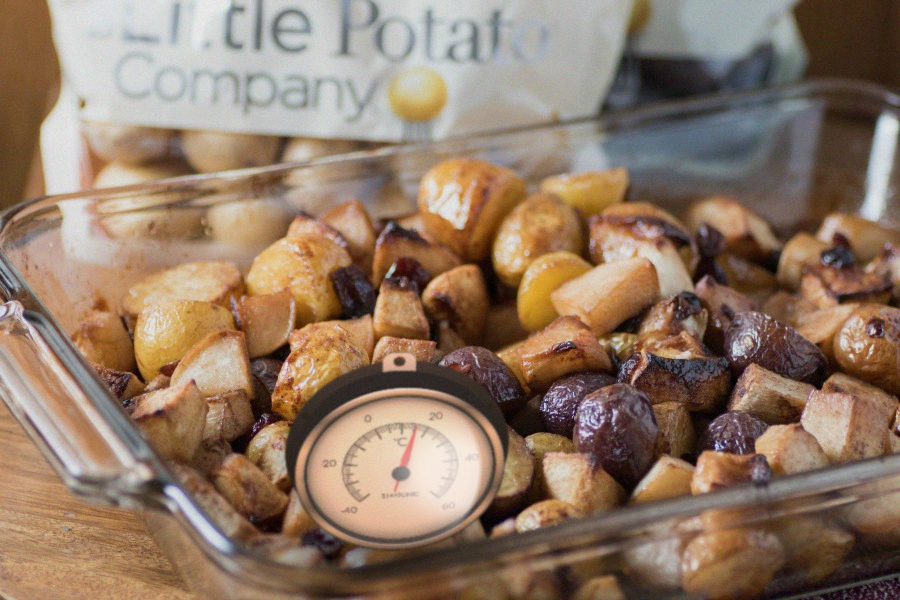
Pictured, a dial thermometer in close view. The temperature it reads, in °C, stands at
15 °C
